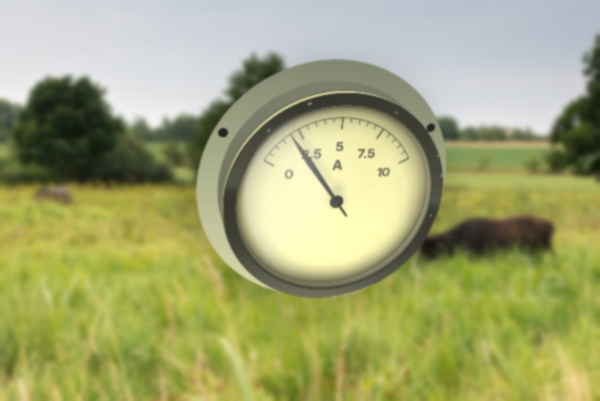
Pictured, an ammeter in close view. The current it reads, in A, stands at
2 A
